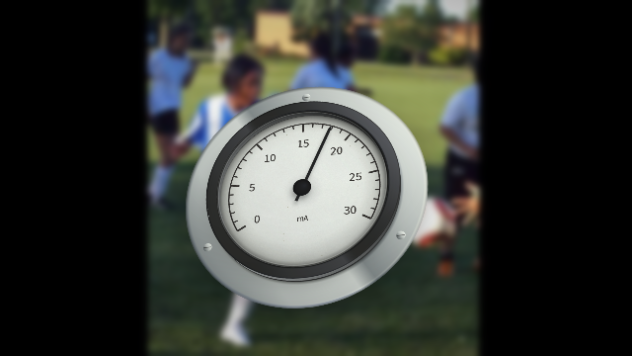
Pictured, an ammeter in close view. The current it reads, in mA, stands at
18 mA
